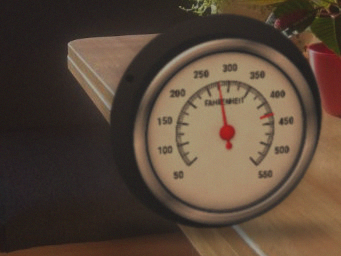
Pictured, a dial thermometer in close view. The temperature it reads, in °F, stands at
275 °F
